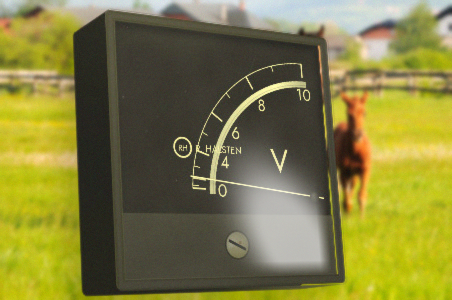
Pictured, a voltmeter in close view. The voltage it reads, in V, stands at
2 V
